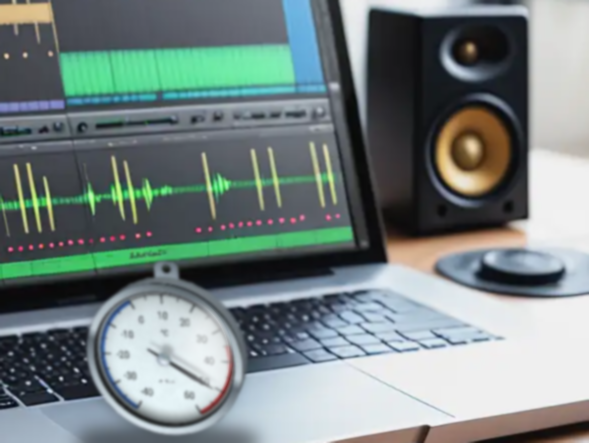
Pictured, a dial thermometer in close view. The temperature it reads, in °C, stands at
50 °C
